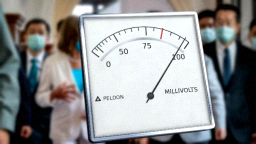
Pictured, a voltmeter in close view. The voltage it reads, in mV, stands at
97.5 mV
